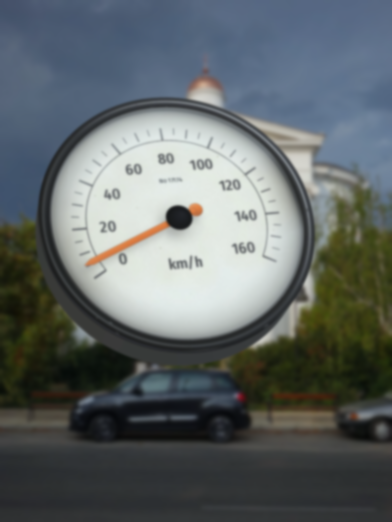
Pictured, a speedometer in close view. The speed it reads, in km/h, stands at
5 km/h
